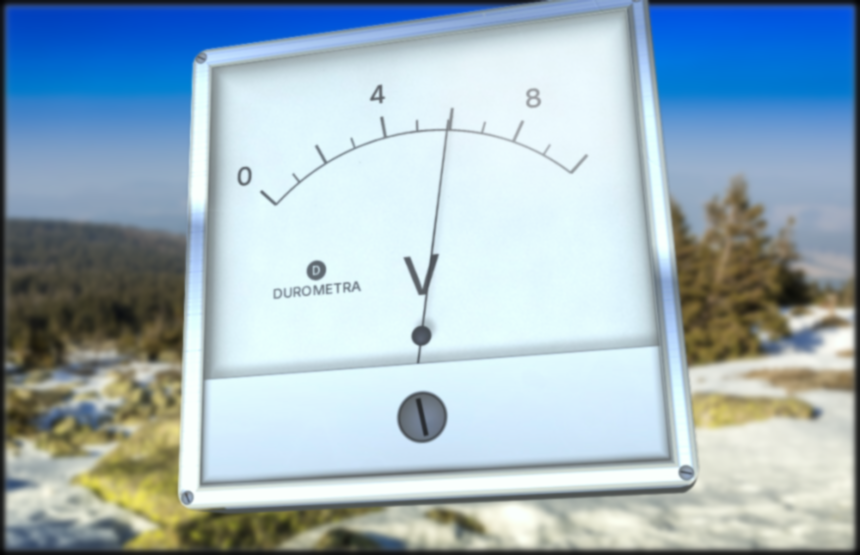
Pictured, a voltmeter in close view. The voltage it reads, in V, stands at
6 V
